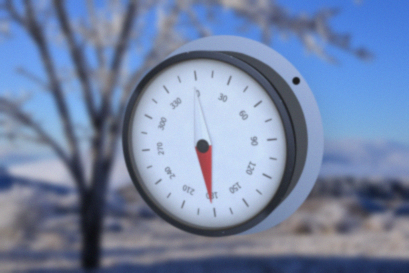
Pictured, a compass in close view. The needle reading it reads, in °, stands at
180 °
